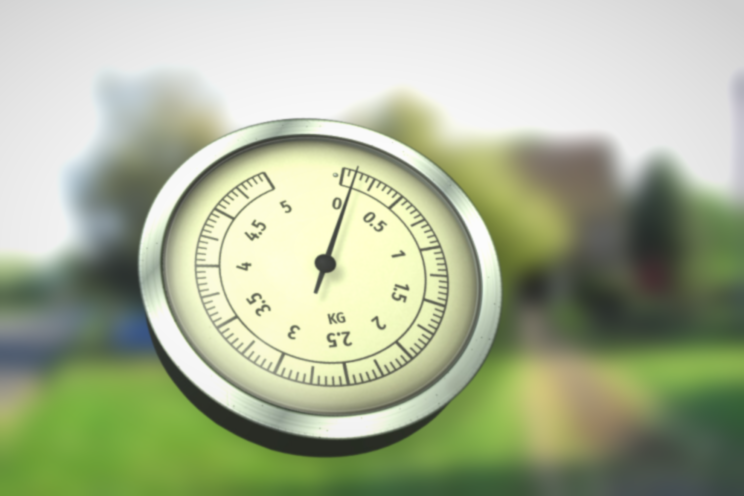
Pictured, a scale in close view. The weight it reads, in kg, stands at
0.1 kg
